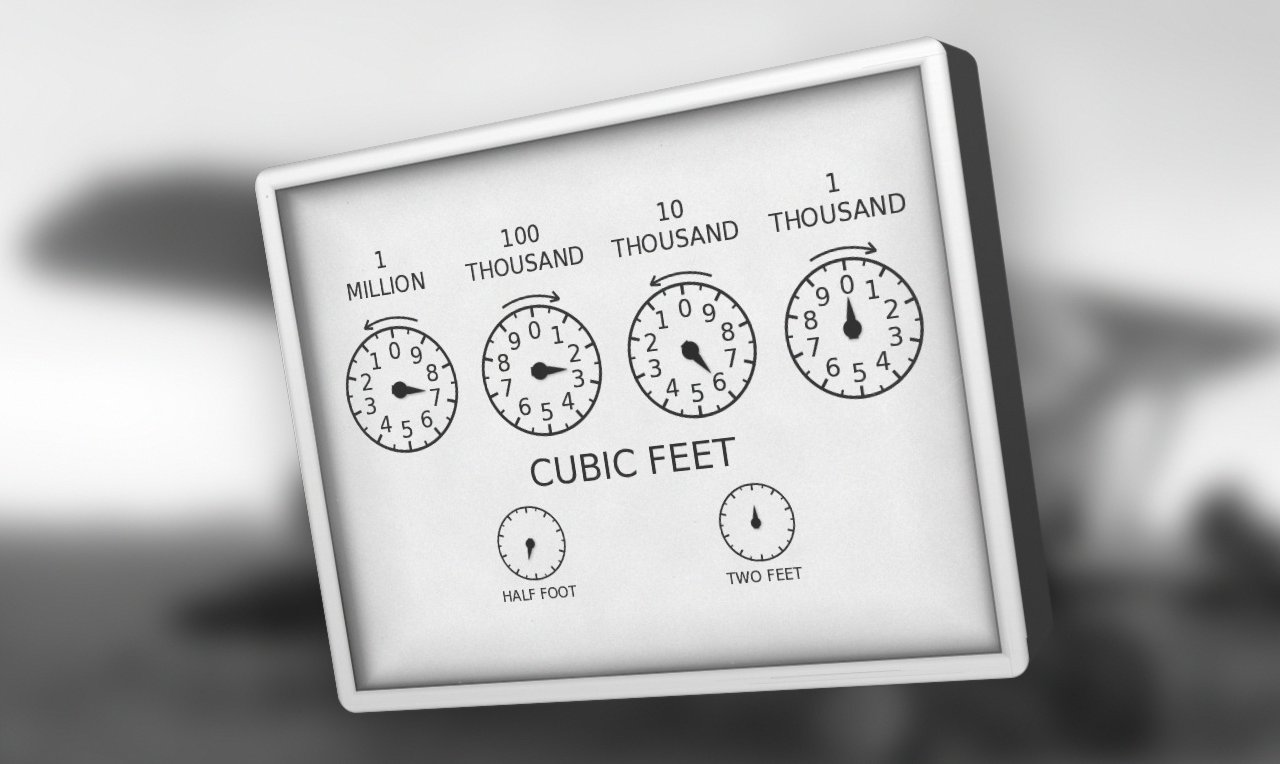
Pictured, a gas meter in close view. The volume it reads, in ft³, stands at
726000 ft³
